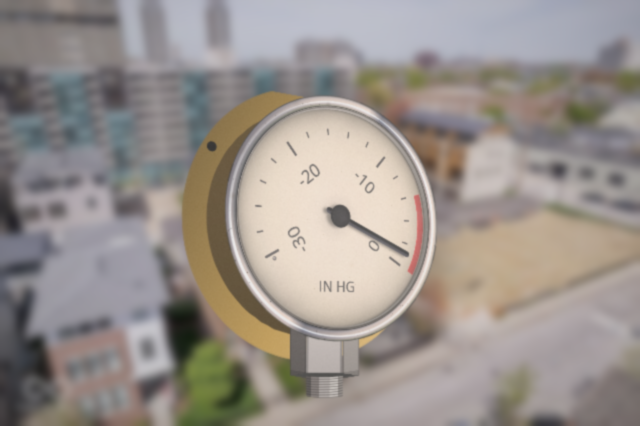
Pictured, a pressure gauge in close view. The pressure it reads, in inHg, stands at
-1 inHg
